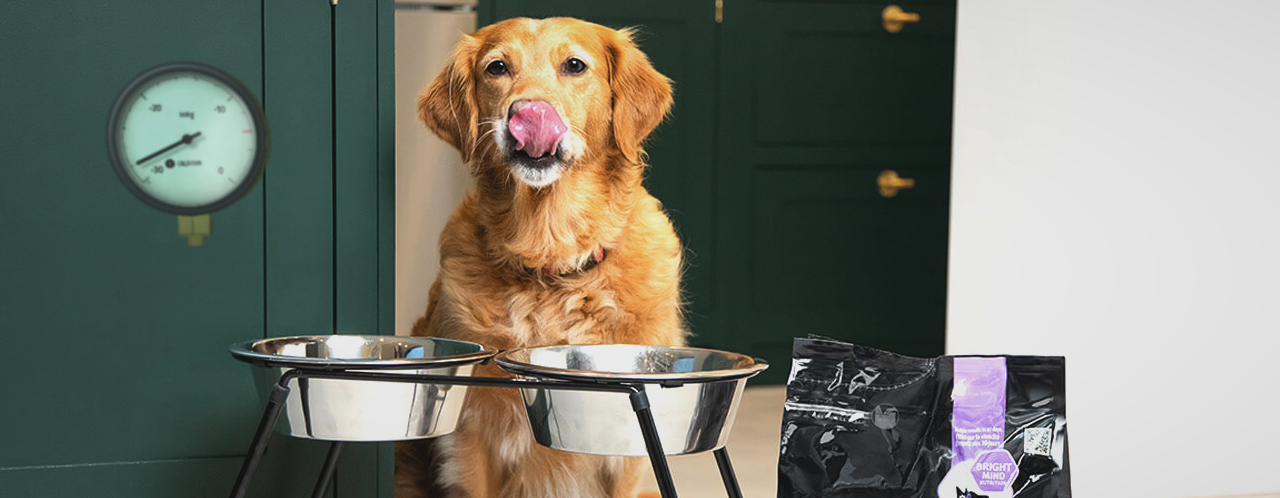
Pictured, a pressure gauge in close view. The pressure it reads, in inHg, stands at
-28 inHg
